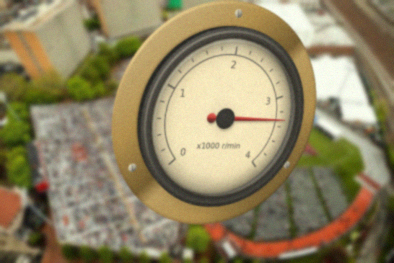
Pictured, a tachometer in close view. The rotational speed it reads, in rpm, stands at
3300 rpm
